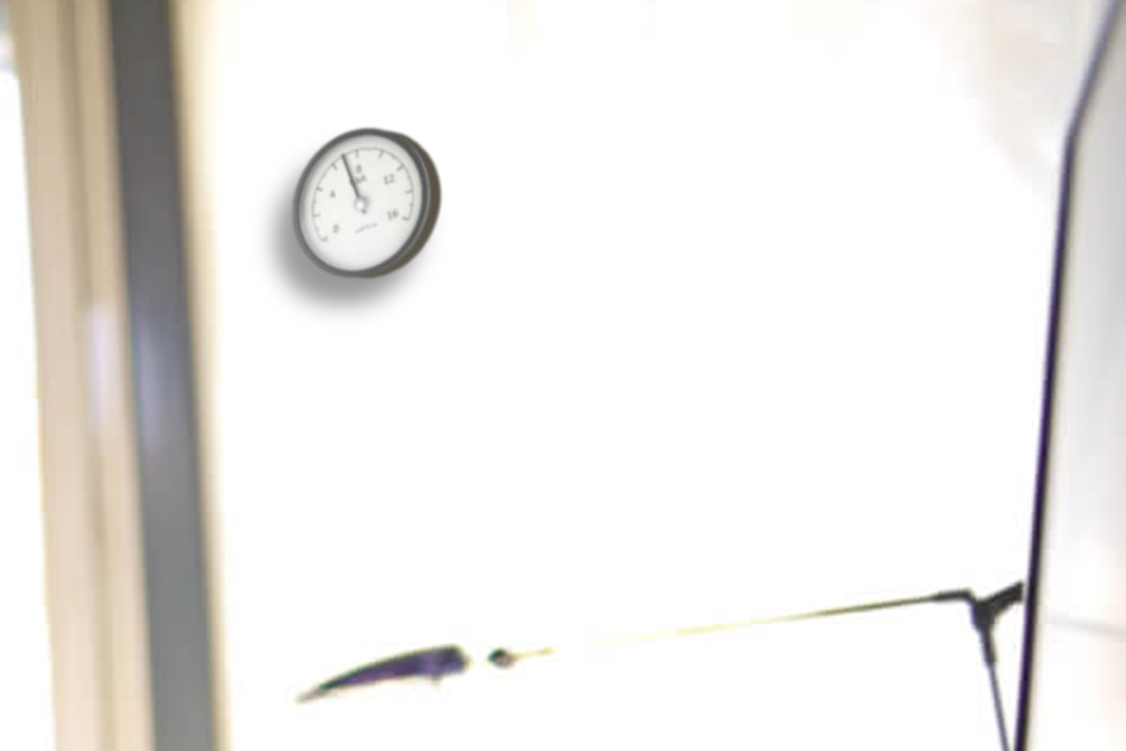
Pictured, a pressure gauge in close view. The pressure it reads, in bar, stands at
7 bar
